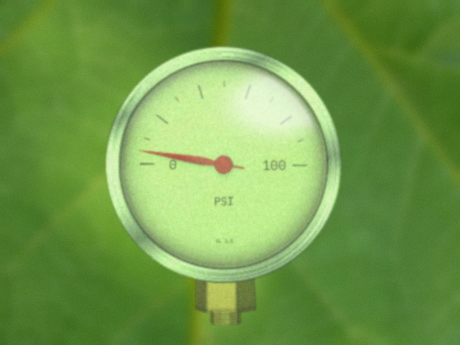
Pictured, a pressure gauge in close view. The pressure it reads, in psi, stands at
5 psi
